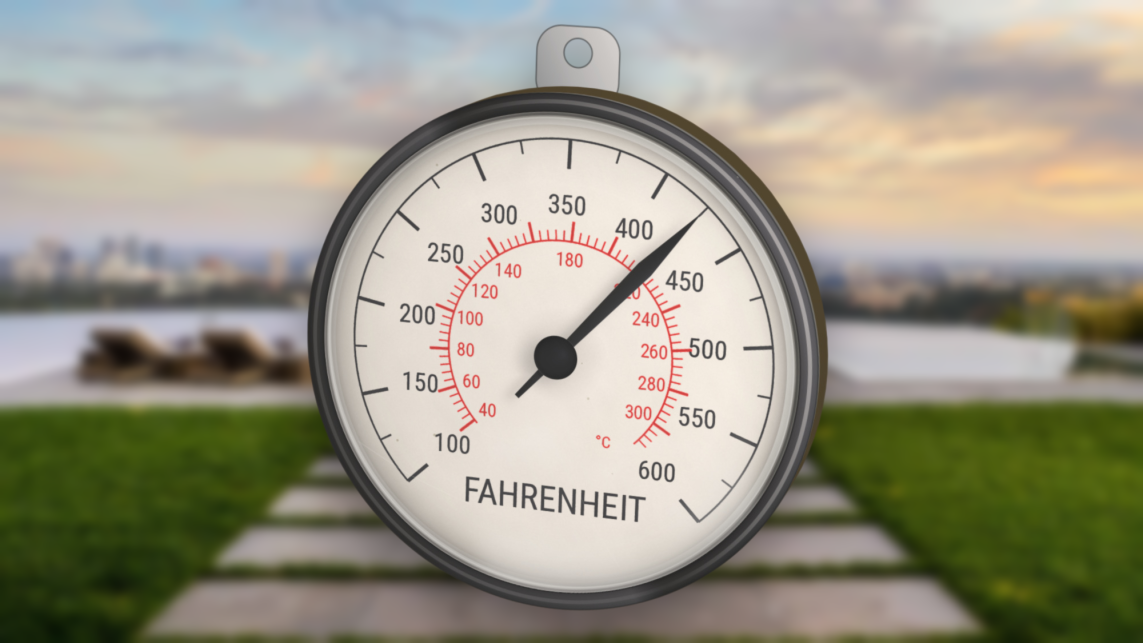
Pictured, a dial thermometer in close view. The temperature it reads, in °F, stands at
425 °F
